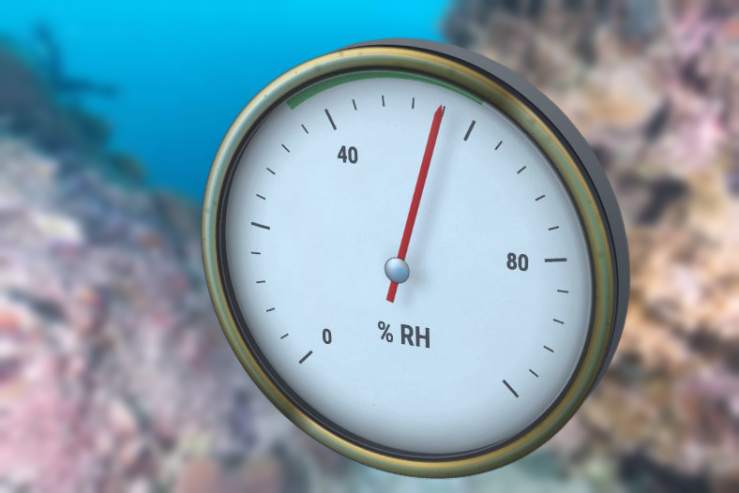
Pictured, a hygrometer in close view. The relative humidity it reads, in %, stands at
56 %
